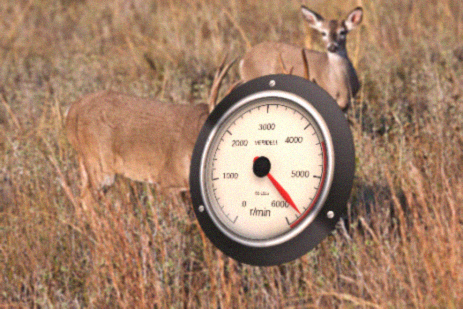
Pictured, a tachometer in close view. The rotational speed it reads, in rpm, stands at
5700 rpm
